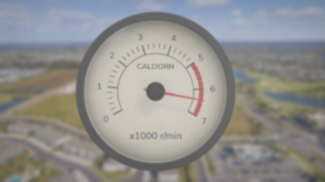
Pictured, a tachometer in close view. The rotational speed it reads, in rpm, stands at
6400 rpm
